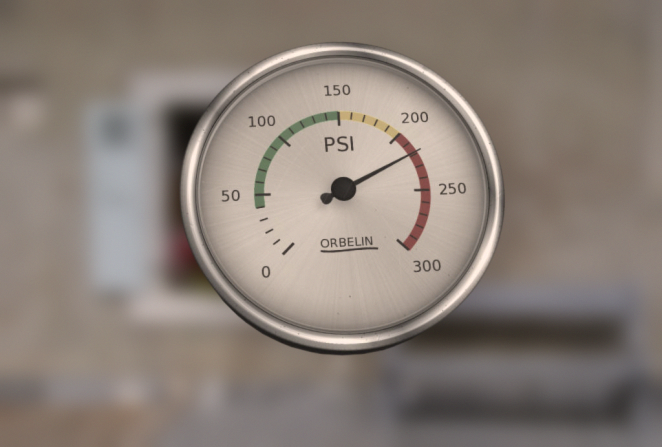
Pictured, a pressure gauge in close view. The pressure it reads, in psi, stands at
220 psi
